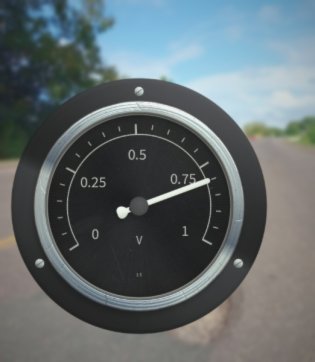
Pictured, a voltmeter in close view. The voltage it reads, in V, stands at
0.8 V
